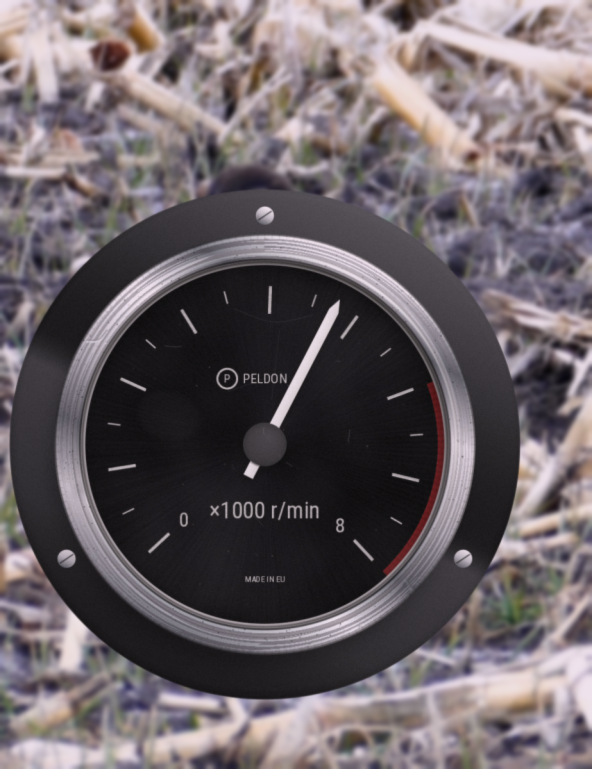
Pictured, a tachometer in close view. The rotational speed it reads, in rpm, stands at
4750 rpm
